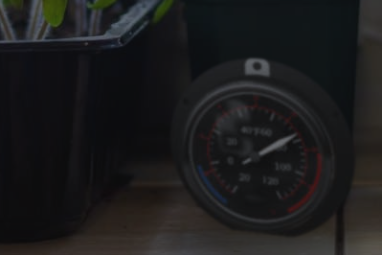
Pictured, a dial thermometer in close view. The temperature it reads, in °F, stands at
76 °F
